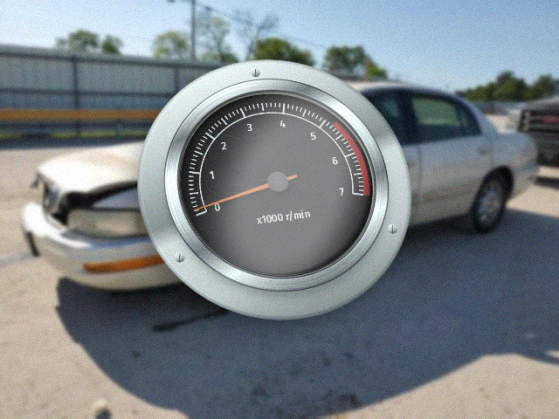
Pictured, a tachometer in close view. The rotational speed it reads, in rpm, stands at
100 rpm
